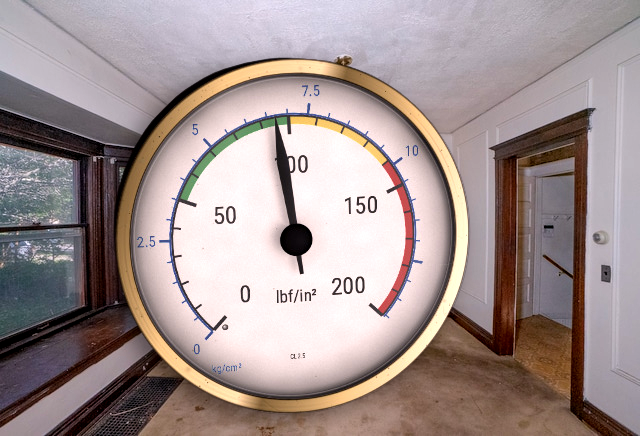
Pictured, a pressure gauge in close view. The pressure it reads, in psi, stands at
95 psi
